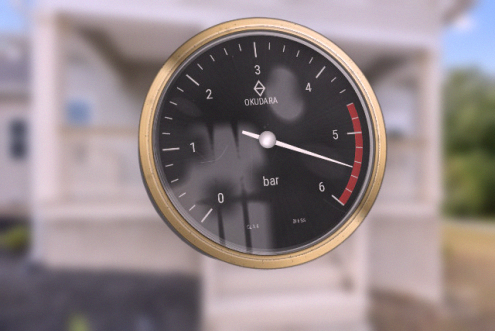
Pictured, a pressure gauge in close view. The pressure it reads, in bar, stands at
5.5 bar
